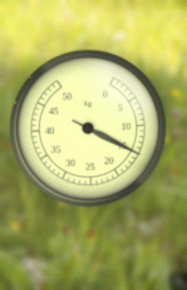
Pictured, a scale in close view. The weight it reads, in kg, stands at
15 kg
